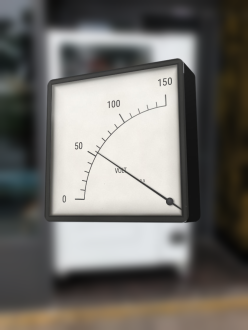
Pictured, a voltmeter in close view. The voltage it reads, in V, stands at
55 V
